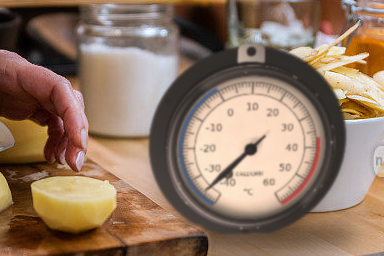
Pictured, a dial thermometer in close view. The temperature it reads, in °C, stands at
-35 °C
